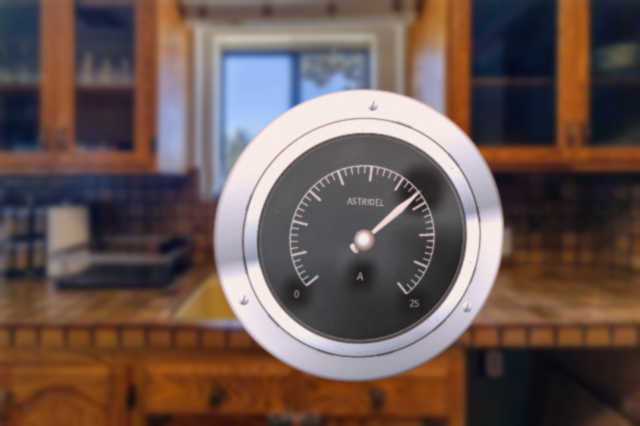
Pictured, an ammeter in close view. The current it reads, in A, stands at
16.5 A
